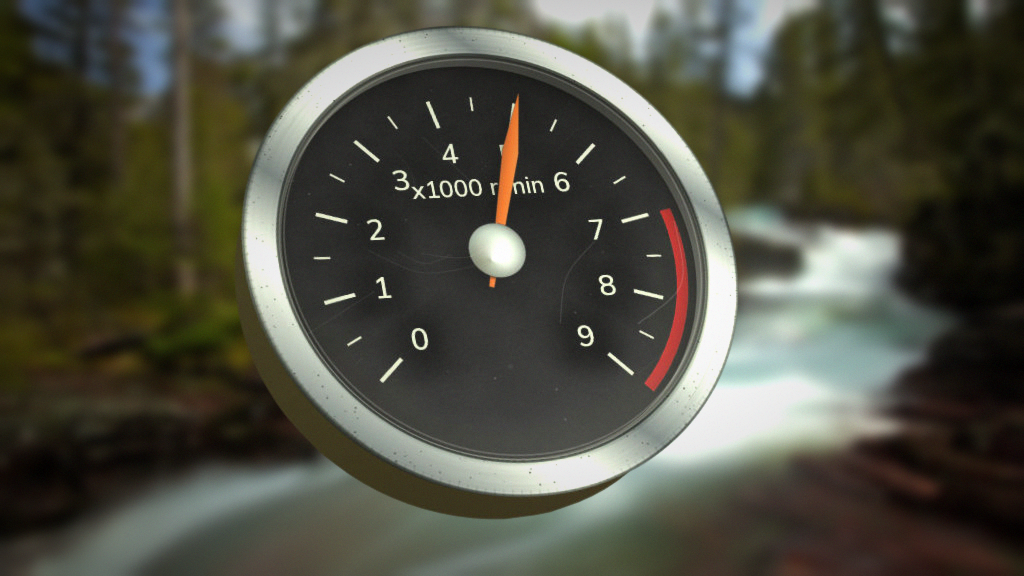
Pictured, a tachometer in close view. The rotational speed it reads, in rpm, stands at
5000 rpm
